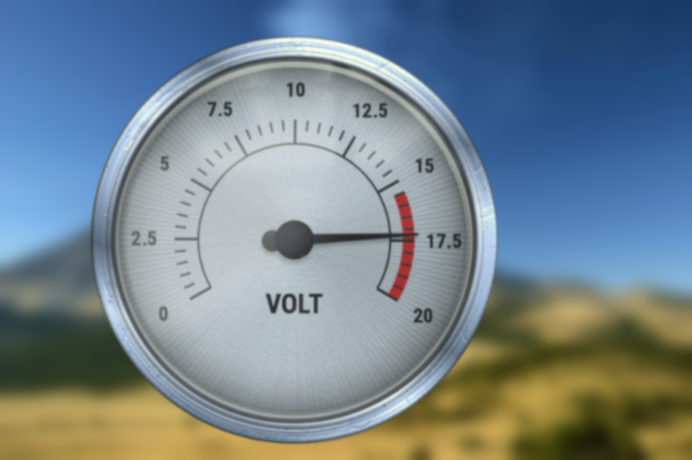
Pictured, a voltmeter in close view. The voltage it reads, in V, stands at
17.25 V
